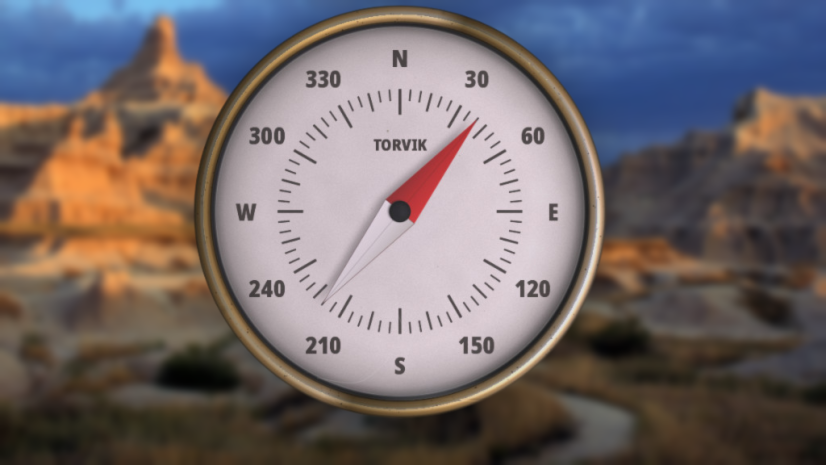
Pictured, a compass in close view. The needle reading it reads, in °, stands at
40 °
